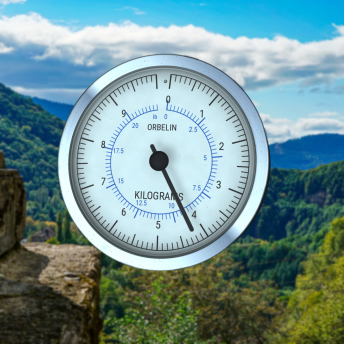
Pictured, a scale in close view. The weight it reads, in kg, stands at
4.2 kg
